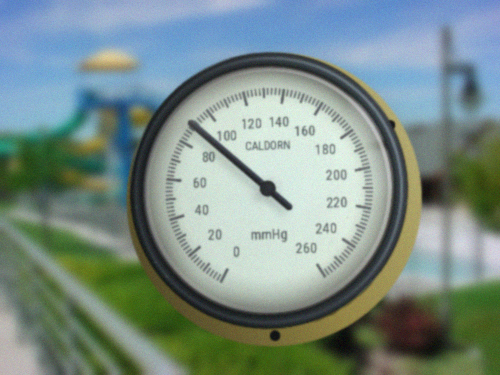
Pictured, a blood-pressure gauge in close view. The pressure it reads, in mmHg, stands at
90 mmHg
